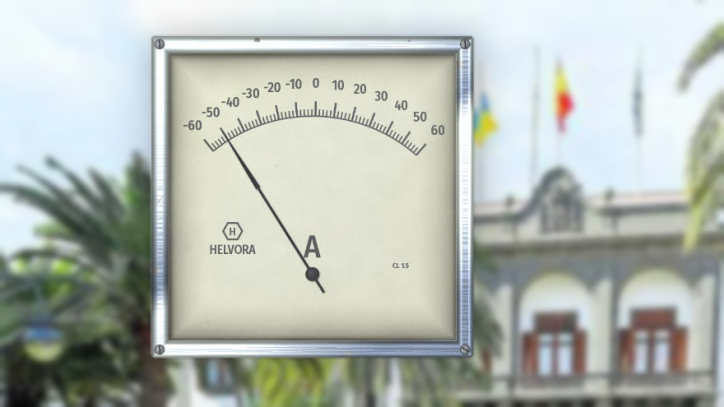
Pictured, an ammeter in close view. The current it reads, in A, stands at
-50 A
